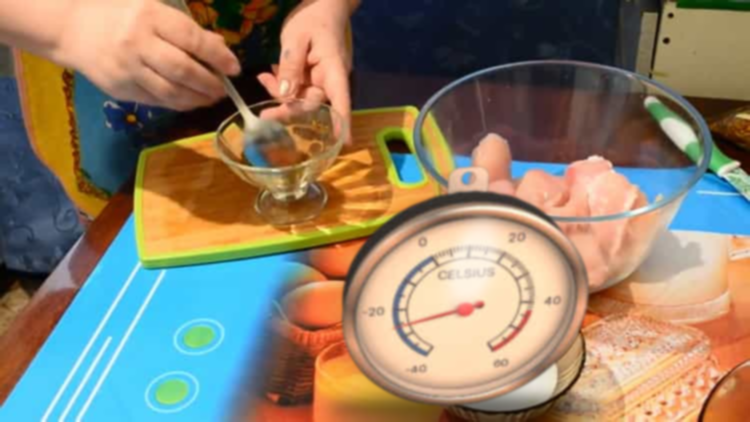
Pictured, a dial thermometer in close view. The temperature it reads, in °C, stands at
-25 °C
